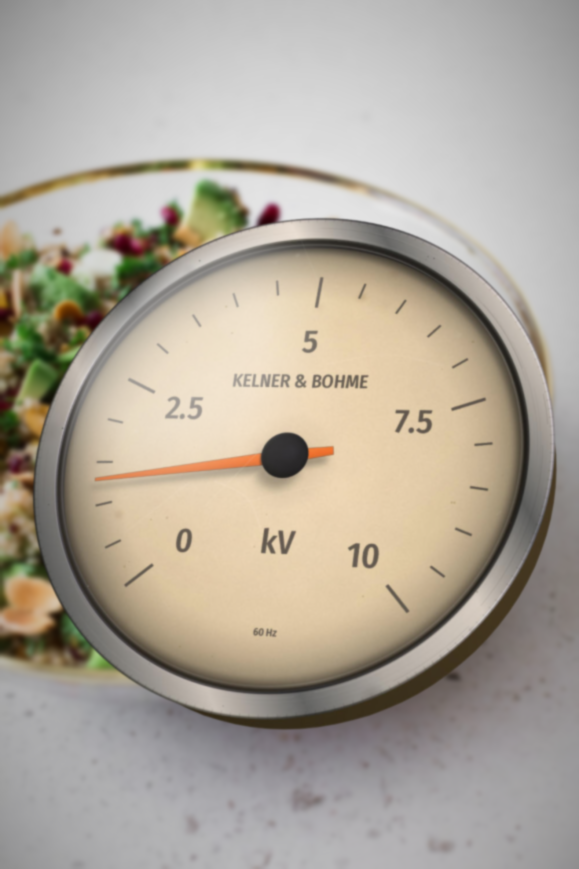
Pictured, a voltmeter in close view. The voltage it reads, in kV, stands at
1.25 kV
